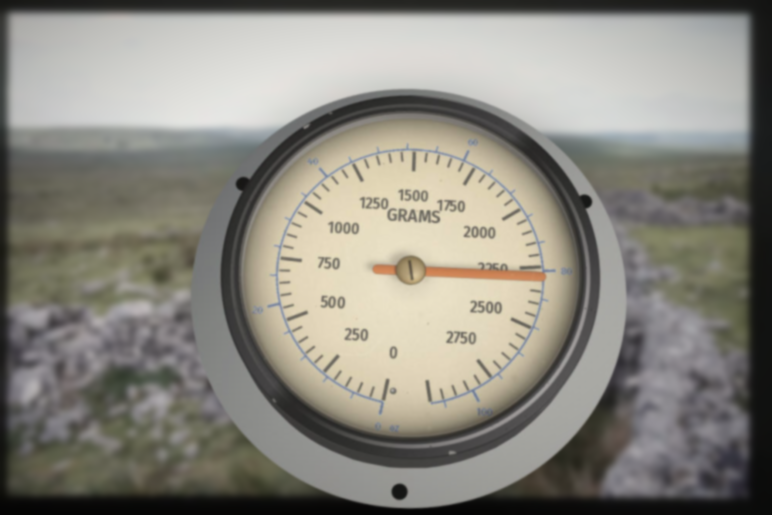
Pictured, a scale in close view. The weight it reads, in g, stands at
2300 g
